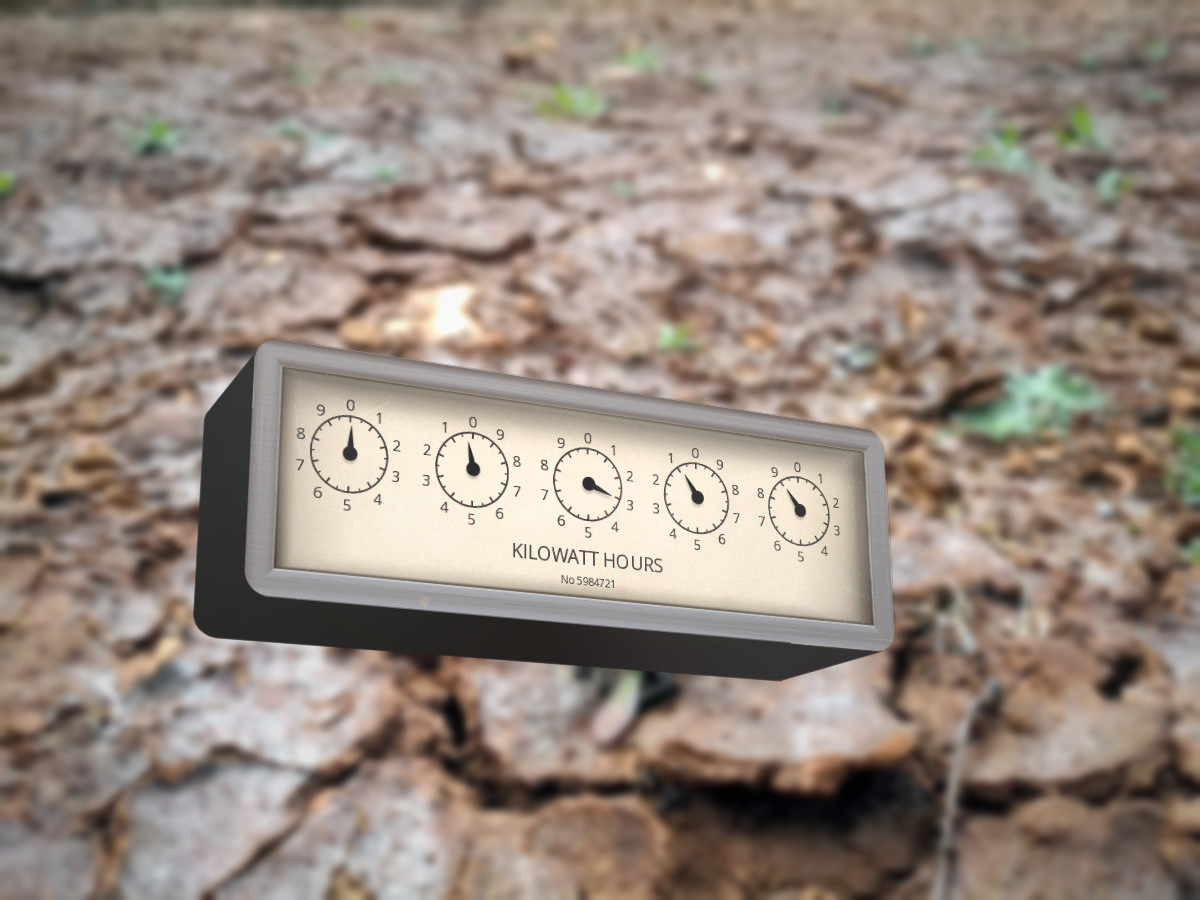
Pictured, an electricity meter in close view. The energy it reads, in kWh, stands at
309 kWh
